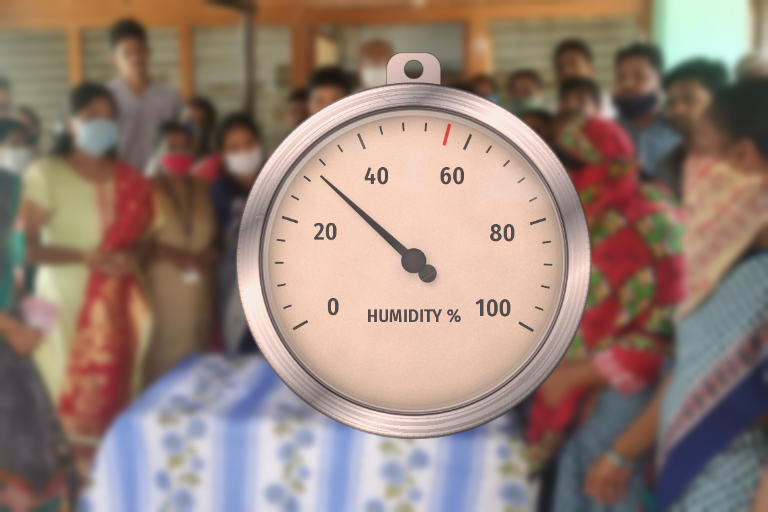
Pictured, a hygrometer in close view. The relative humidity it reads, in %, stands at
30 %
